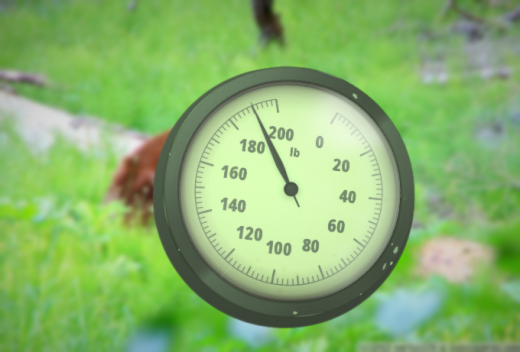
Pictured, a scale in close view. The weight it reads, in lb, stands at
190 lb
